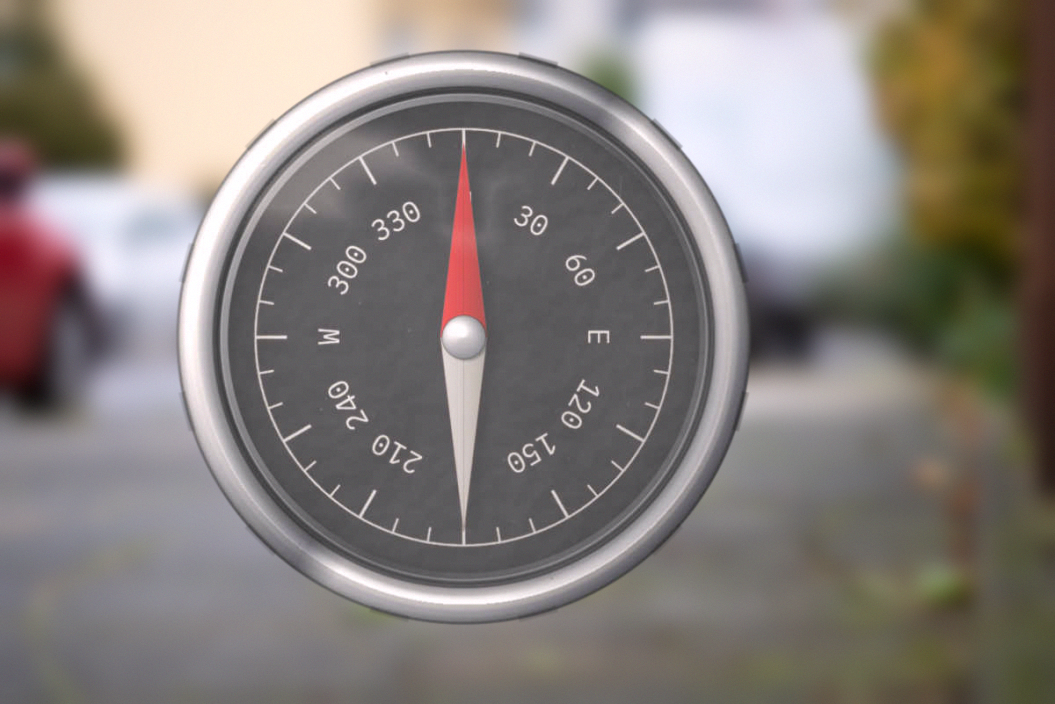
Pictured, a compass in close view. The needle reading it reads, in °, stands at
0 °
